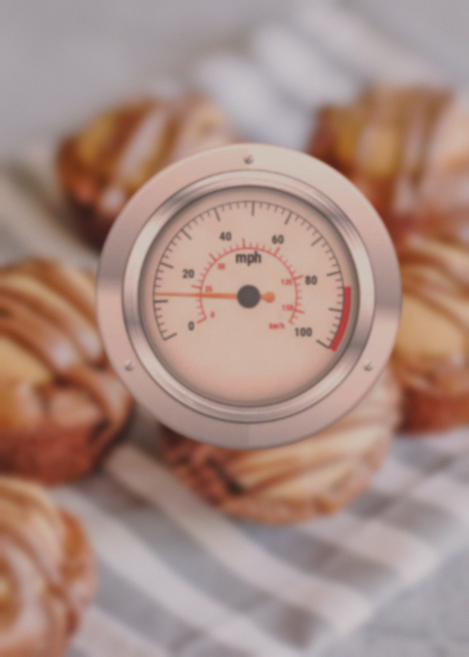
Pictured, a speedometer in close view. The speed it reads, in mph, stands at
12 mph
